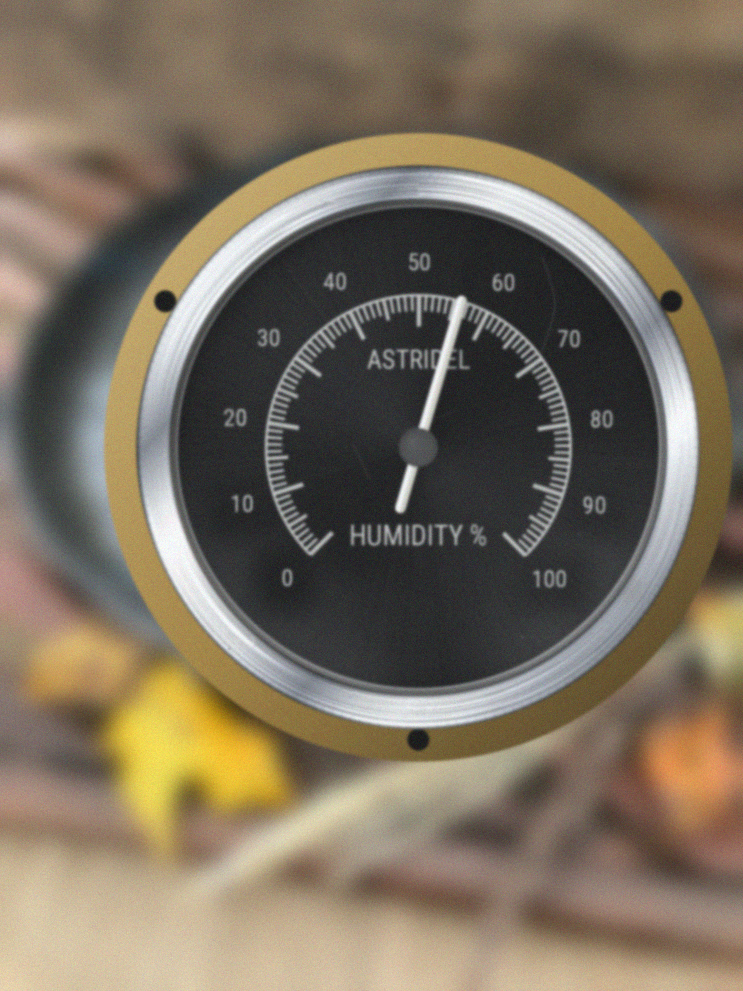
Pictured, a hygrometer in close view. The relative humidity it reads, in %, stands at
56 %
